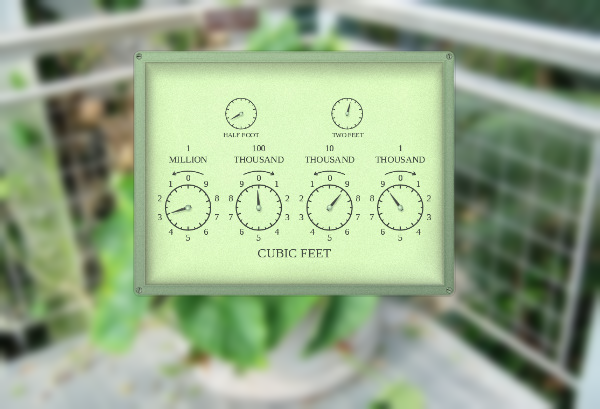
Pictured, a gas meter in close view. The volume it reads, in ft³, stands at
298900 ft³
